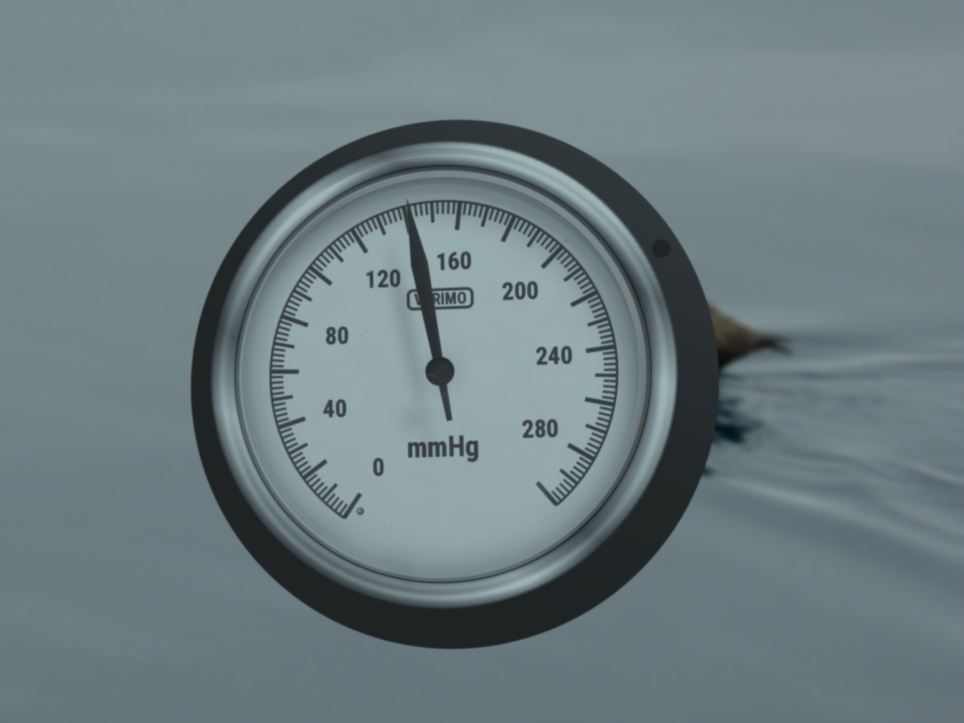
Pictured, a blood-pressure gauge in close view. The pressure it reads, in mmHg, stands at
142 mmHg
